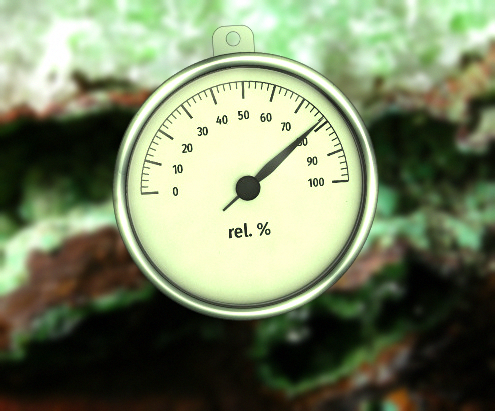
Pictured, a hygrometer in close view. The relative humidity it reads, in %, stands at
78 %
